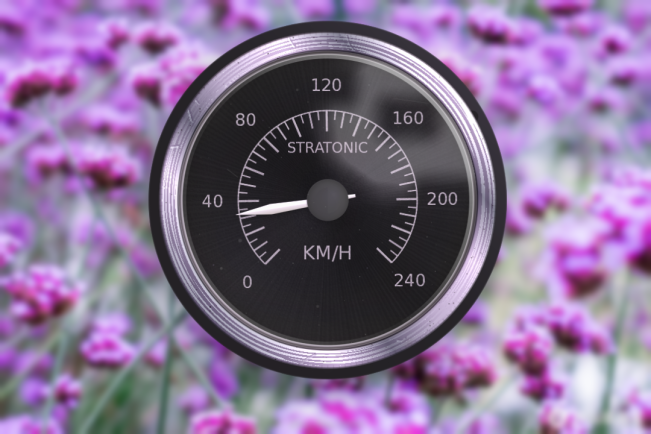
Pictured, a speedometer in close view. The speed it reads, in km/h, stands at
32.5 km/h
